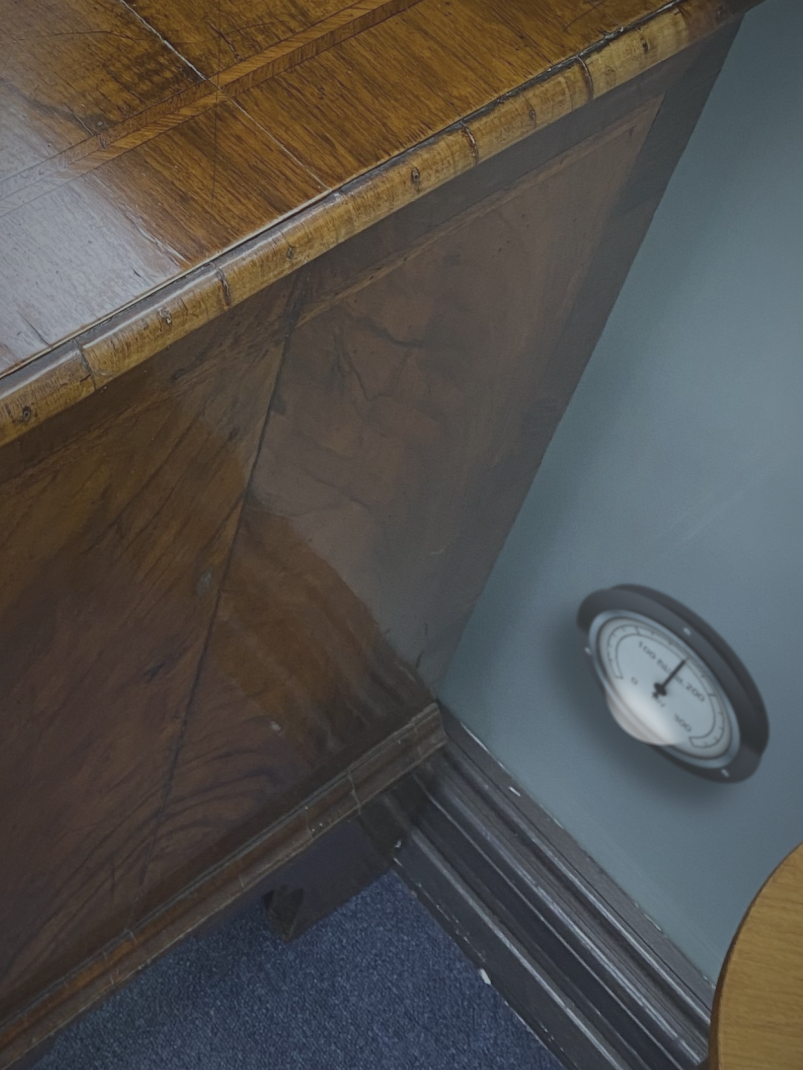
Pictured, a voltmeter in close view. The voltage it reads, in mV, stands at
160 mV
